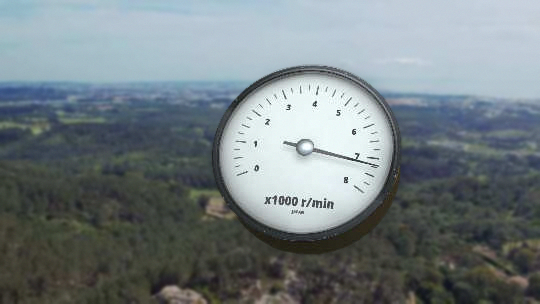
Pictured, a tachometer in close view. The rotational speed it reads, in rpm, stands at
7250 rpm
